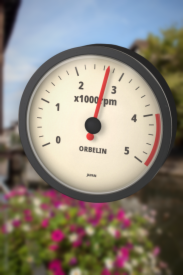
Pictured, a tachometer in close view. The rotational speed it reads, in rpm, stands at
2700 rpm
